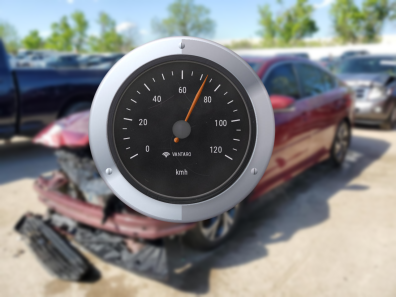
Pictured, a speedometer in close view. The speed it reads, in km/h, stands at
72.5 km/h
